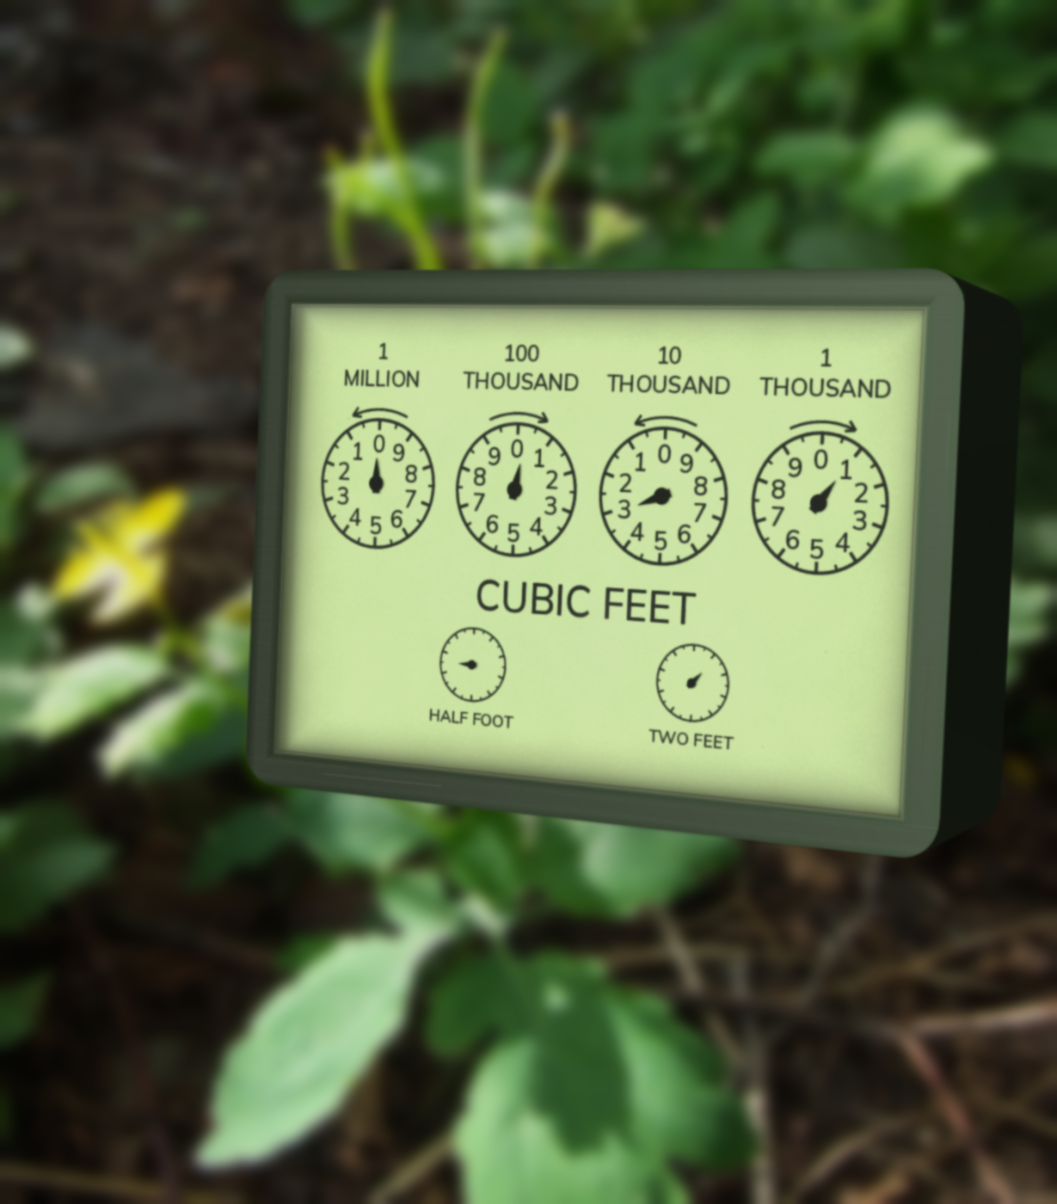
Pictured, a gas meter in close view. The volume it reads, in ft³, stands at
3100 ft³
